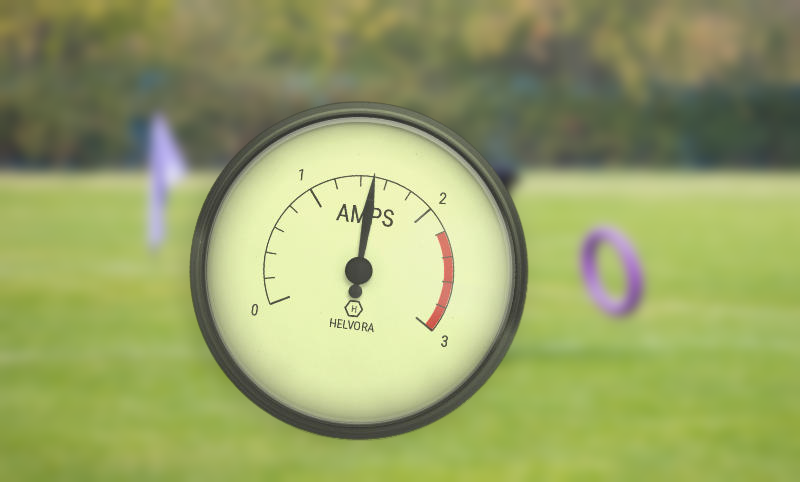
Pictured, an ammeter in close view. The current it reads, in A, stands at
1.5 A
